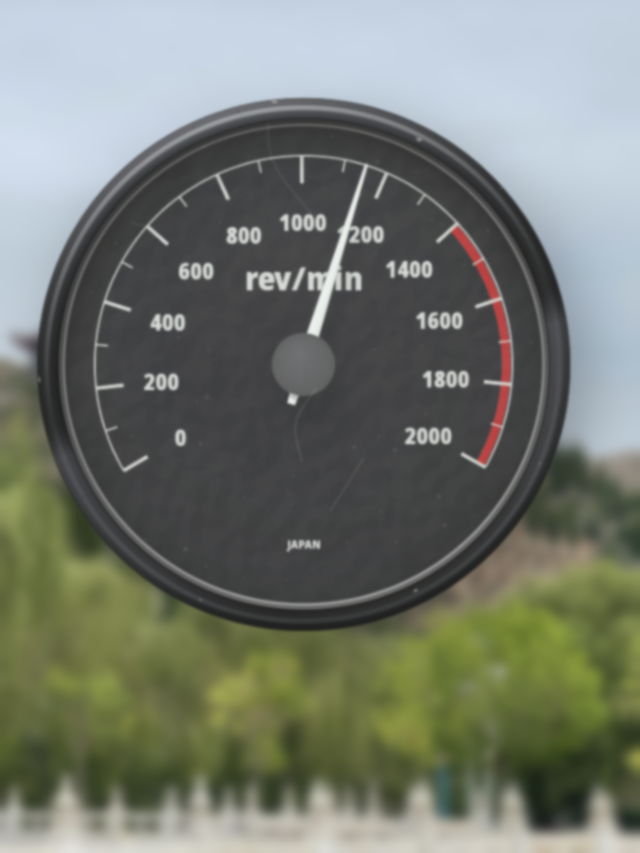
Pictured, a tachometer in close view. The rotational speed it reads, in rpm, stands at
1150 rpm
